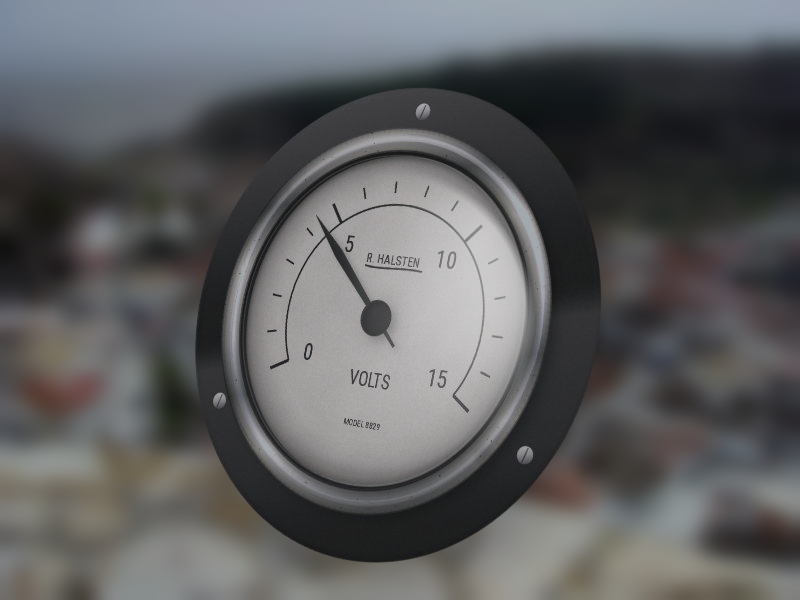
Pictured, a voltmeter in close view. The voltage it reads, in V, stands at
4.5 V
